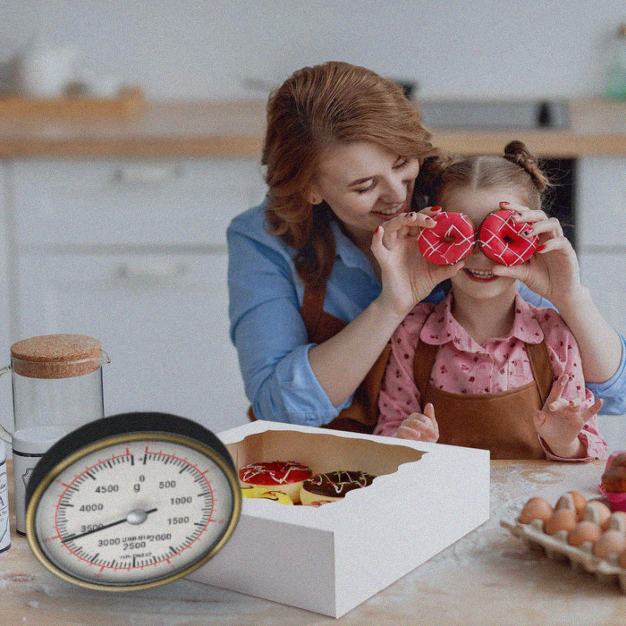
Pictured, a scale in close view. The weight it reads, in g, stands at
3500 g
